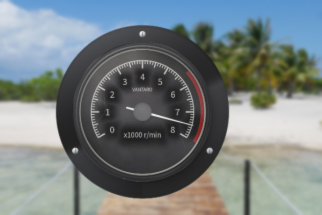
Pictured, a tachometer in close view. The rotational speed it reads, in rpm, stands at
7500 rpm
